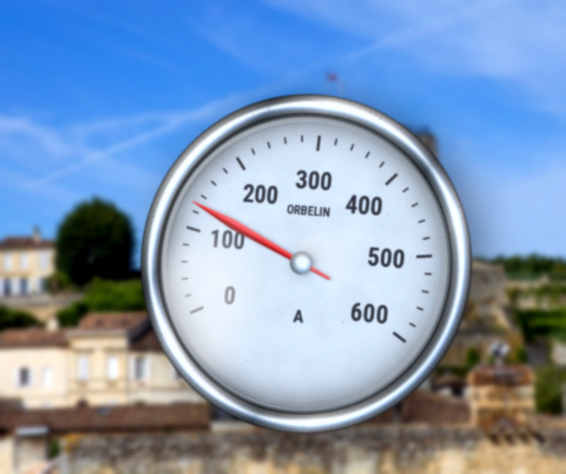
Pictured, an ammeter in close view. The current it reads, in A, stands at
130 A
